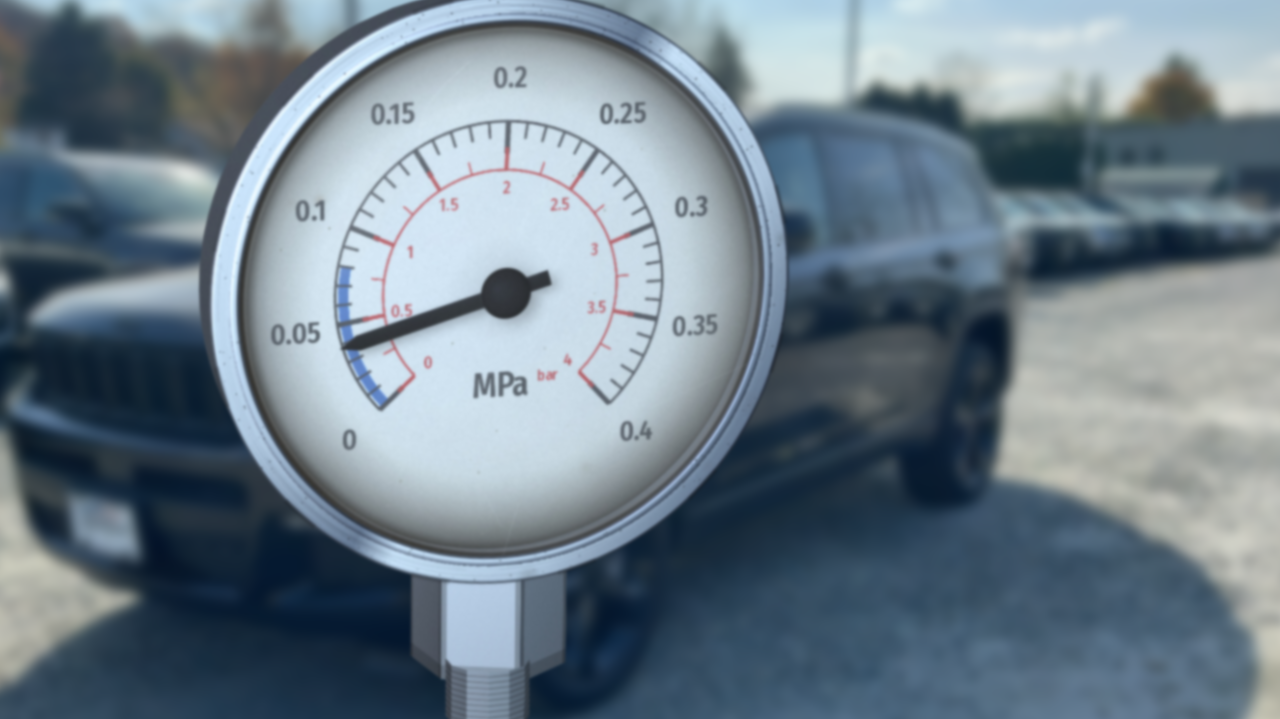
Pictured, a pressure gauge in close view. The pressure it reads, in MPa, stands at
0.04 MPa
